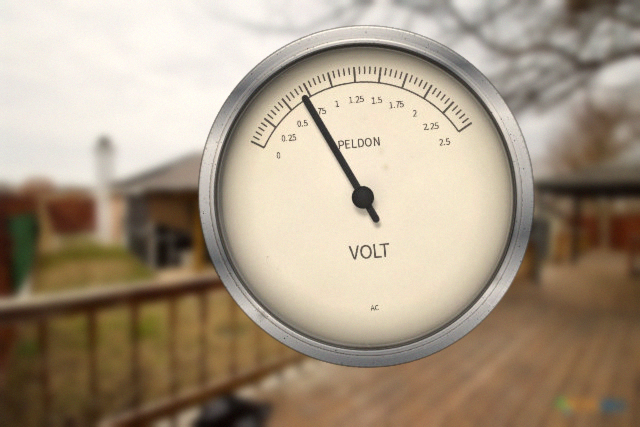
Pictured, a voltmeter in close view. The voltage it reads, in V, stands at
0.7 V
